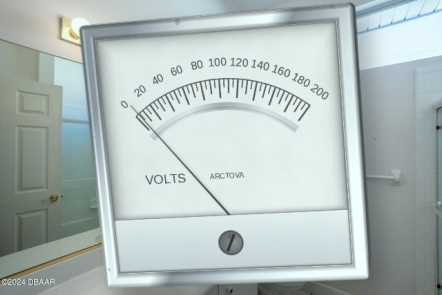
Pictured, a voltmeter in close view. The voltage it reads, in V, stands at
5 V
